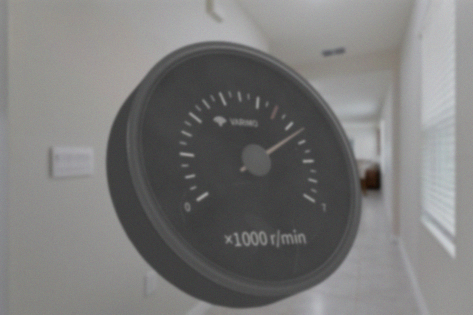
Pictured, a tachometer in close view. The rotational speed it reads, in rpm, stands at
5250 rpm
